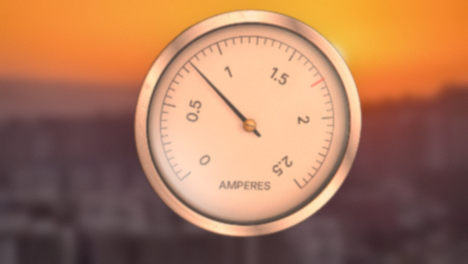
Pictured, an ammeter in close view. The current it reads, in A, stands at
0.8 A
